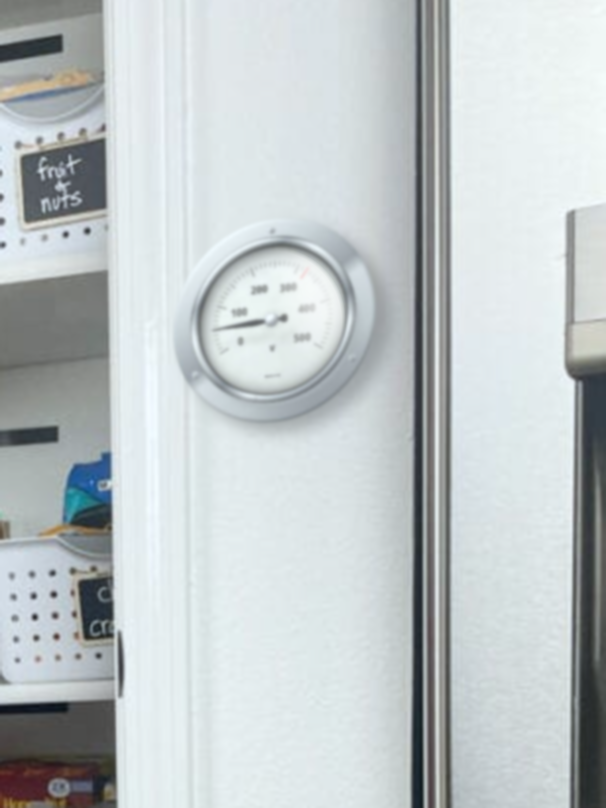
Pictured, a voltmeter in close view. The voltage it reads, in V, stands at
50 V
